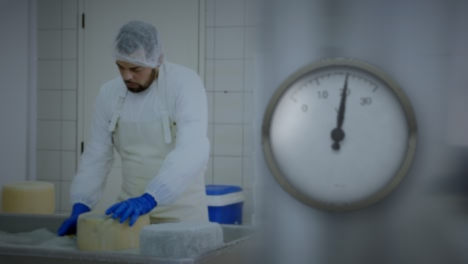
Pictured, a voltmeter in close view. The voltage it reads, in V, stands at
20 V
